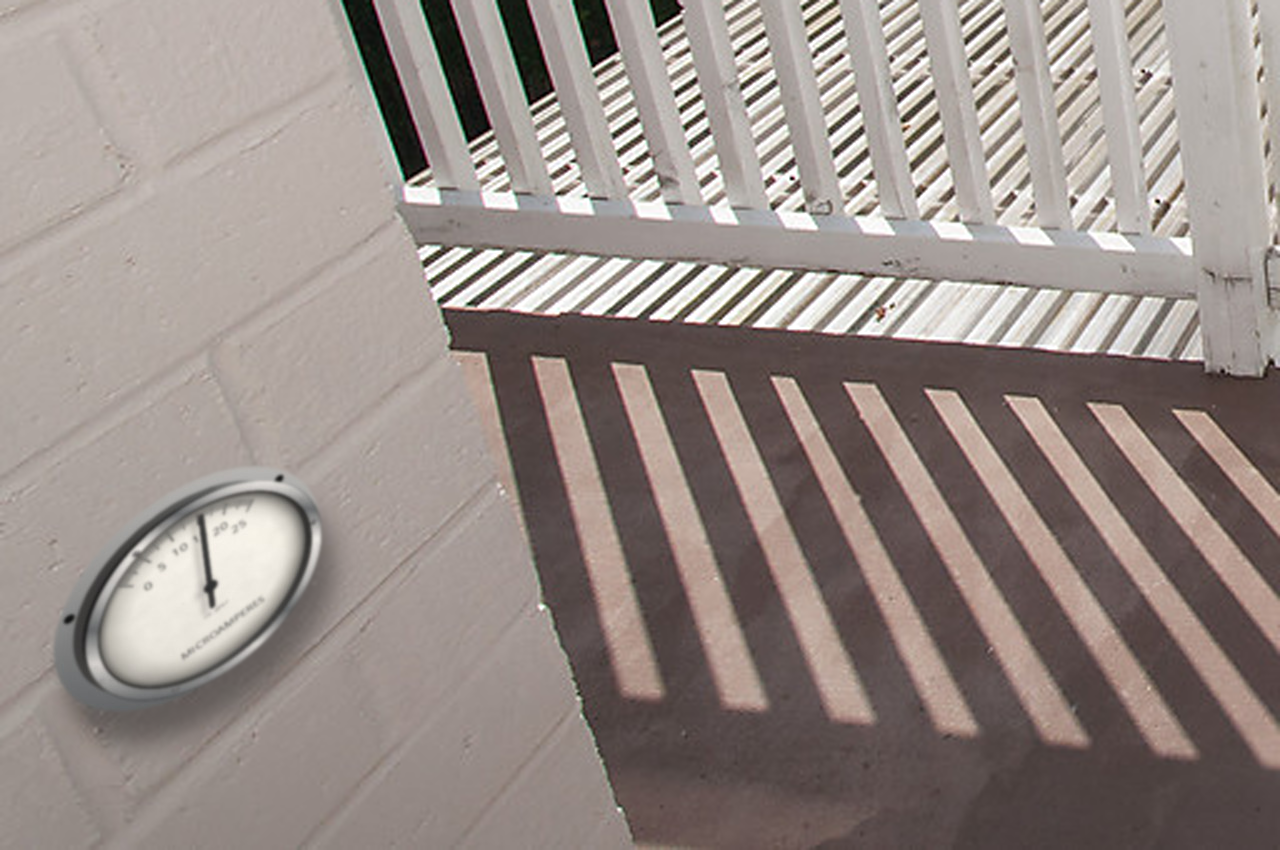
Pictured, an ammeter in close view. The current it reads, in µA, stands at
15 µA
